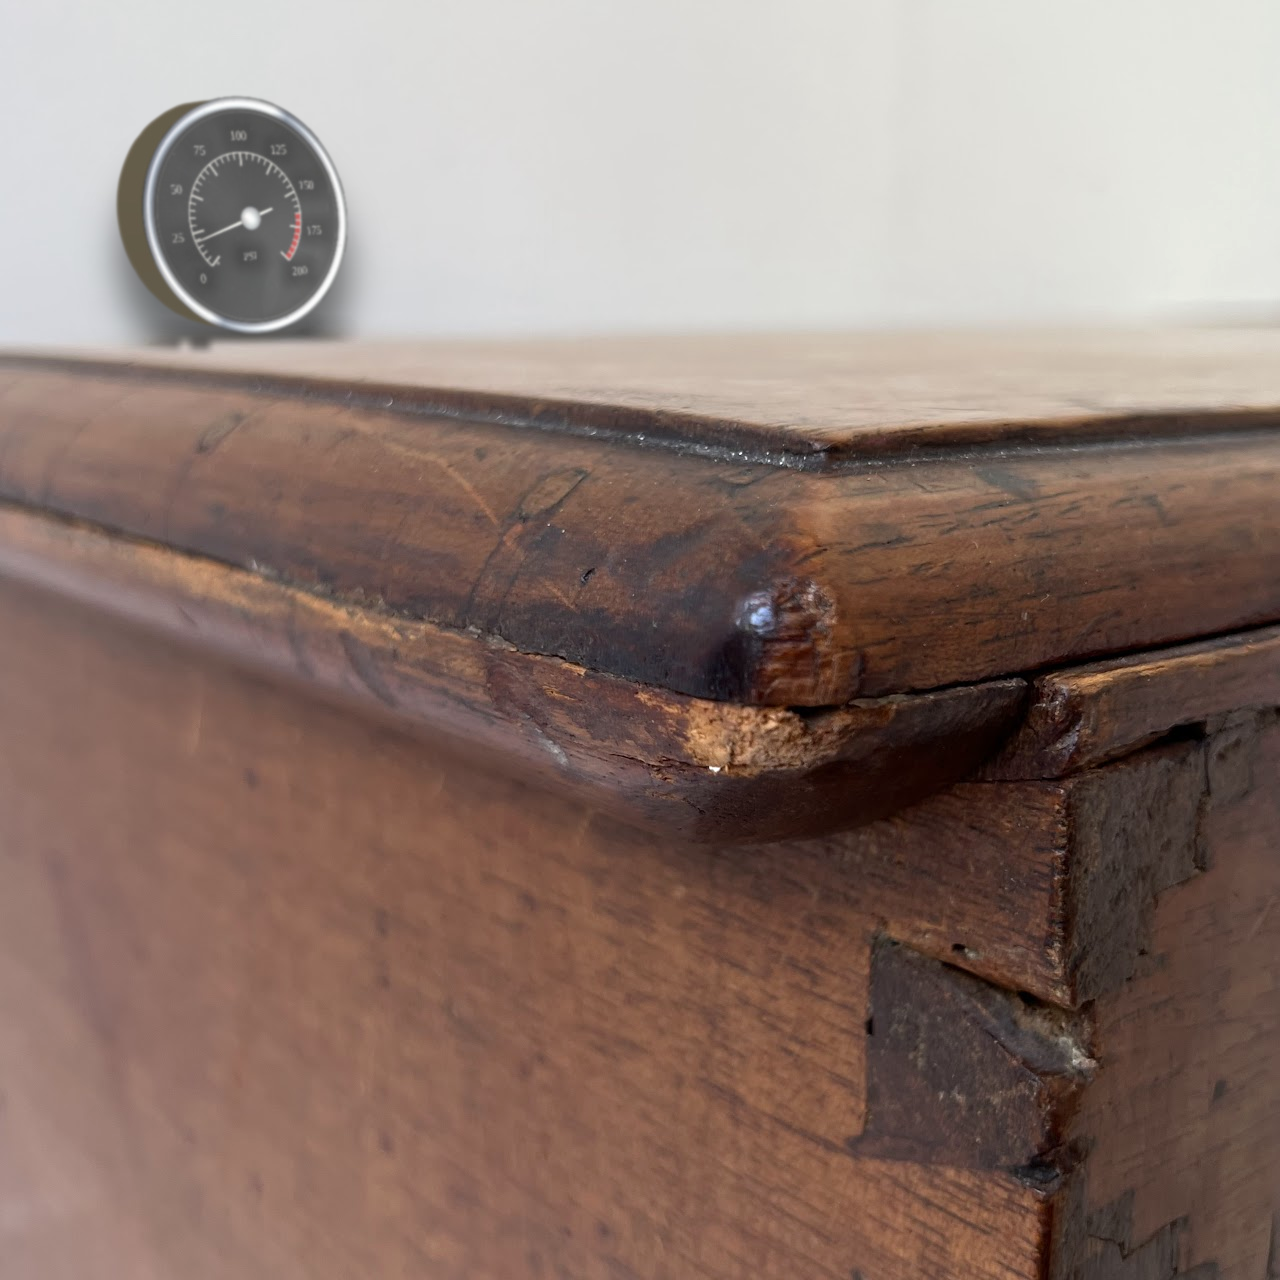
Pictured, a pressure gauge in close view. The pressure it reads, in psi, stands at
20 psi
